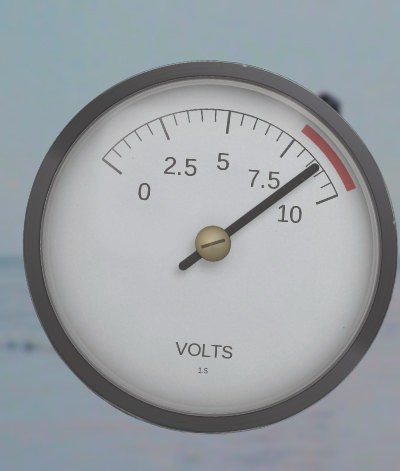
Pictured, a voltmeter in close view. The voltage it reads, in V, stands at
8.75 V
